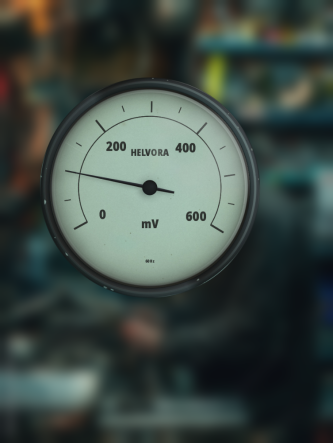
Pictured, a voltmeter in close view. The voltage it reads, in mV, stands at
100 mV
